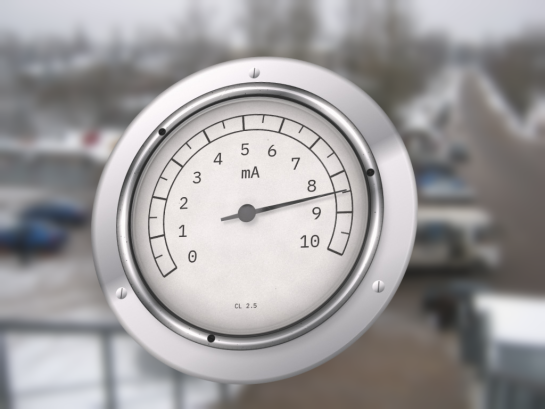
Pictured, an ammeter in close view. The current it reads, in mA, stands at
8.5 mA
